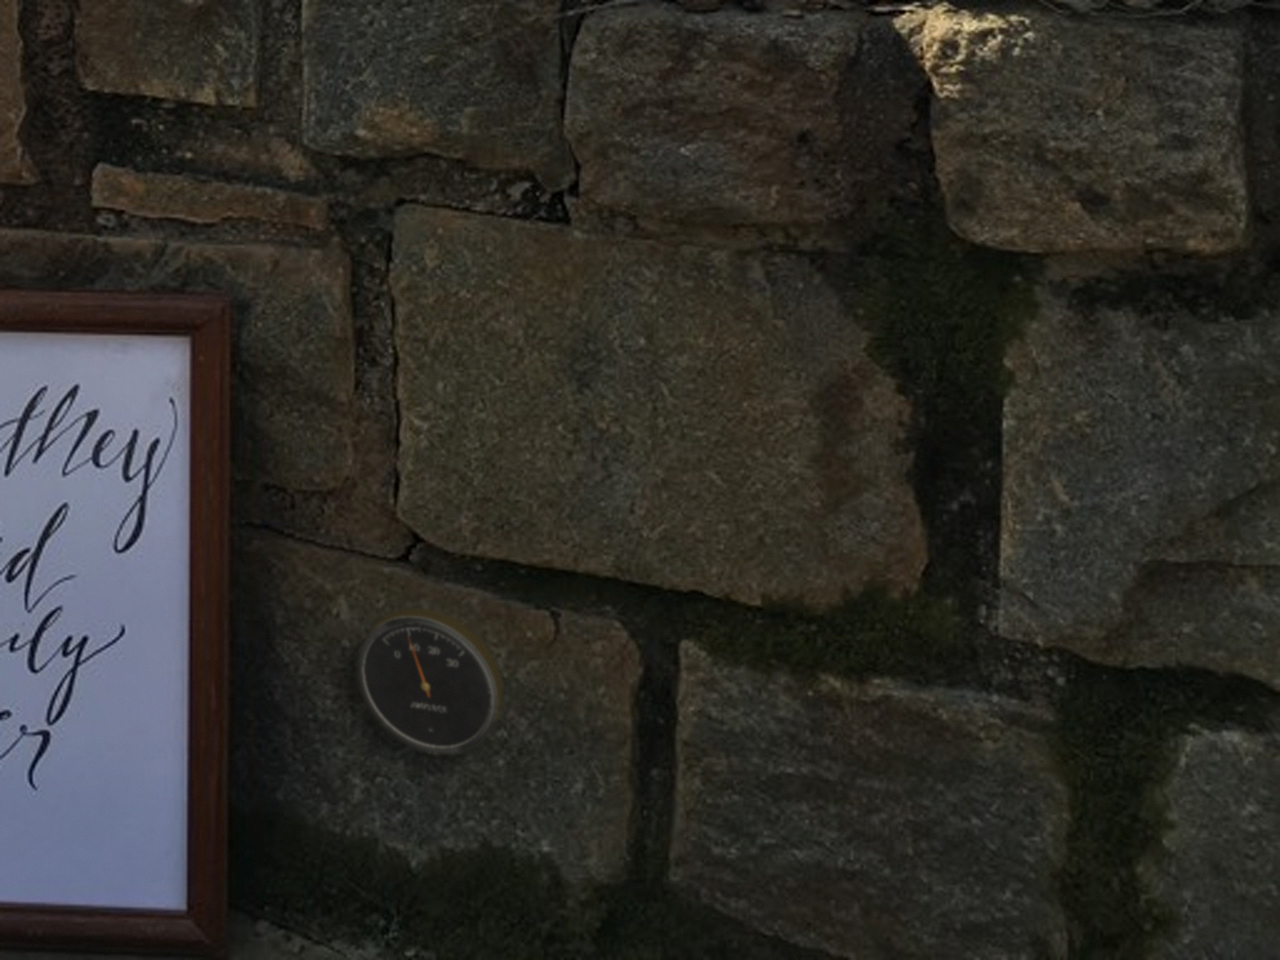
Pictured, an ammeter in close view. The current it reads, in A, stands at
10 A
